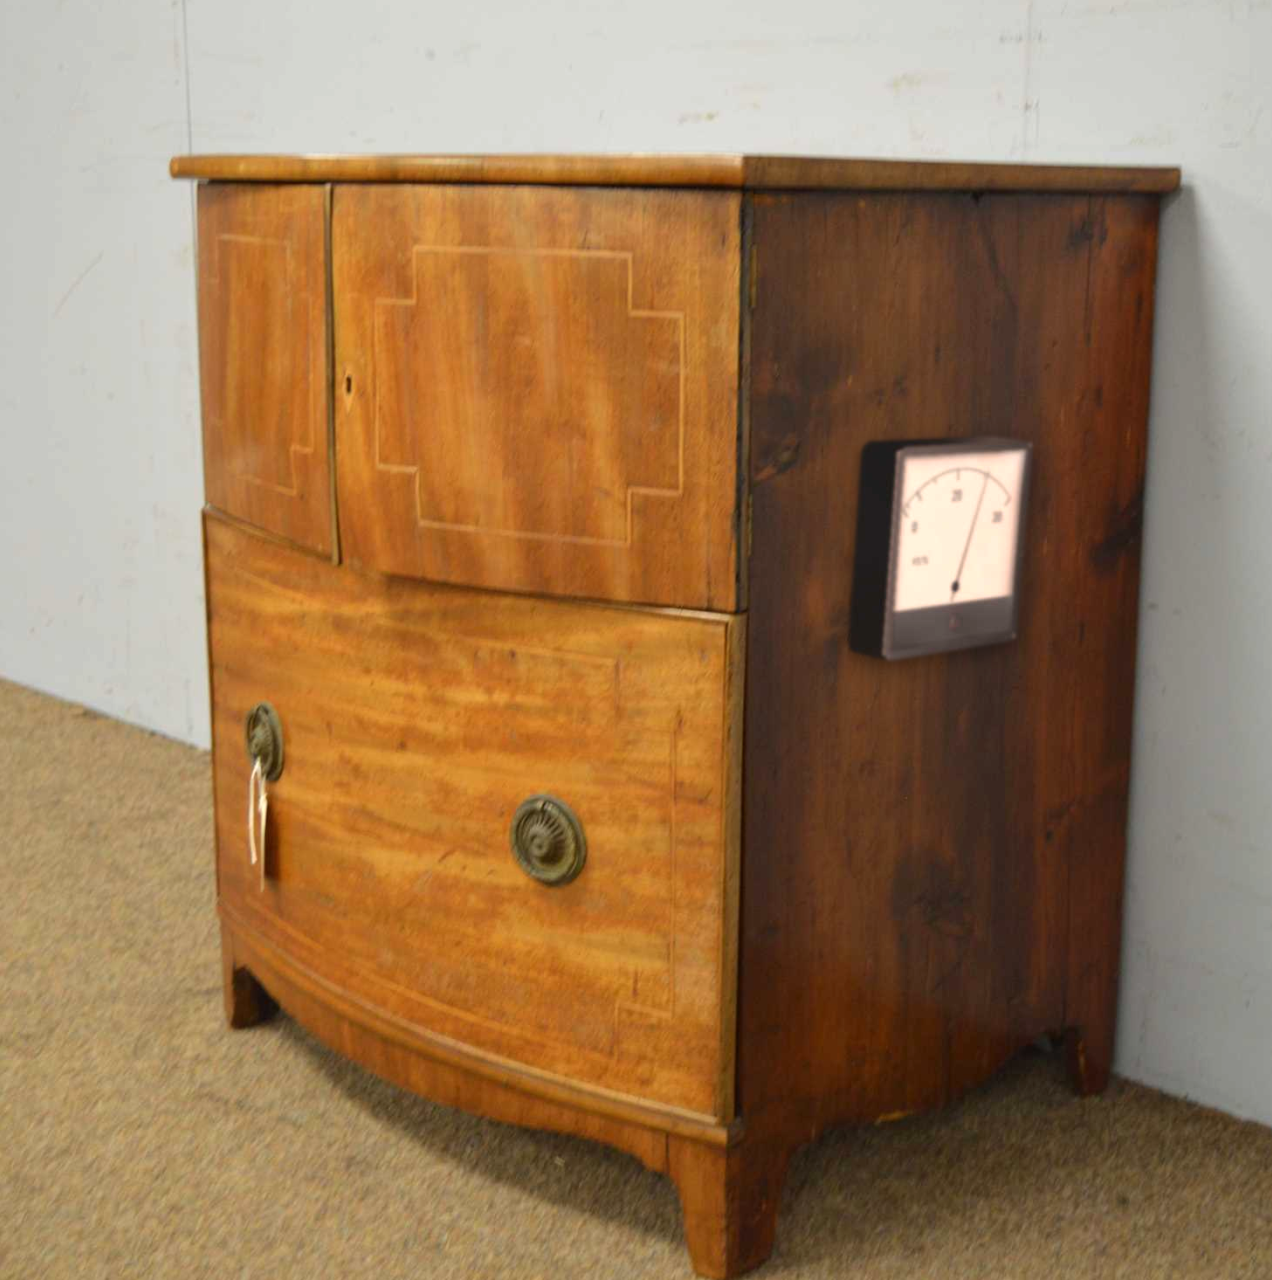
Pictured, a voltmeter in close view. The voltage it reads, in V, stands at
25 V
